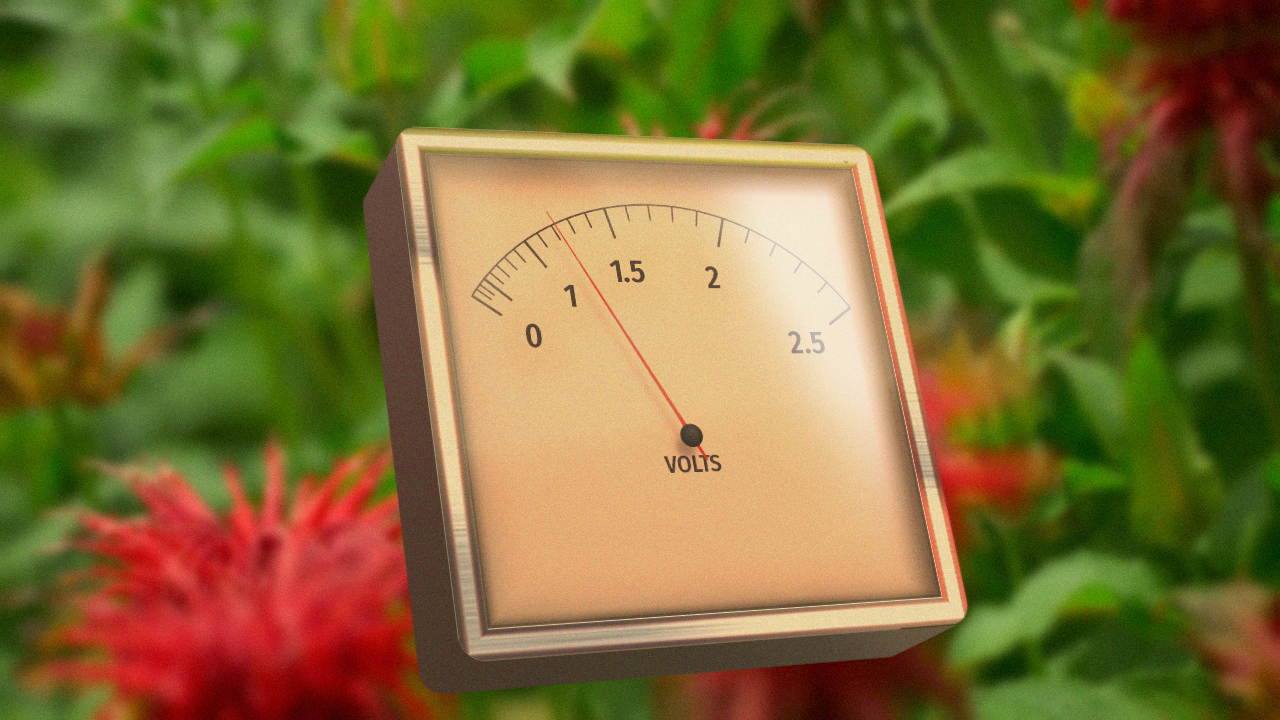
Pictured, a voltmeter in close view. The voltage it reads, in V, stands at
1.2 V
